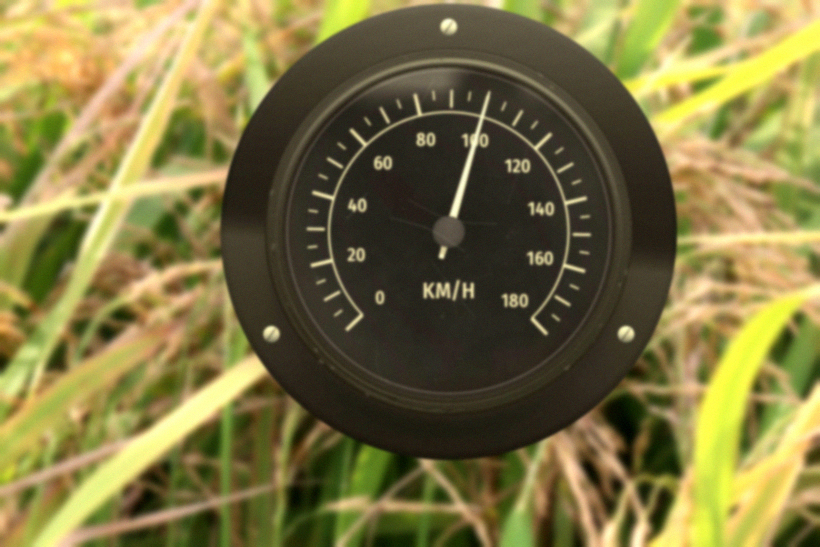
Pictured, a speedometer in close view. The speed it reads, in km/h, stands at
100 km/h
